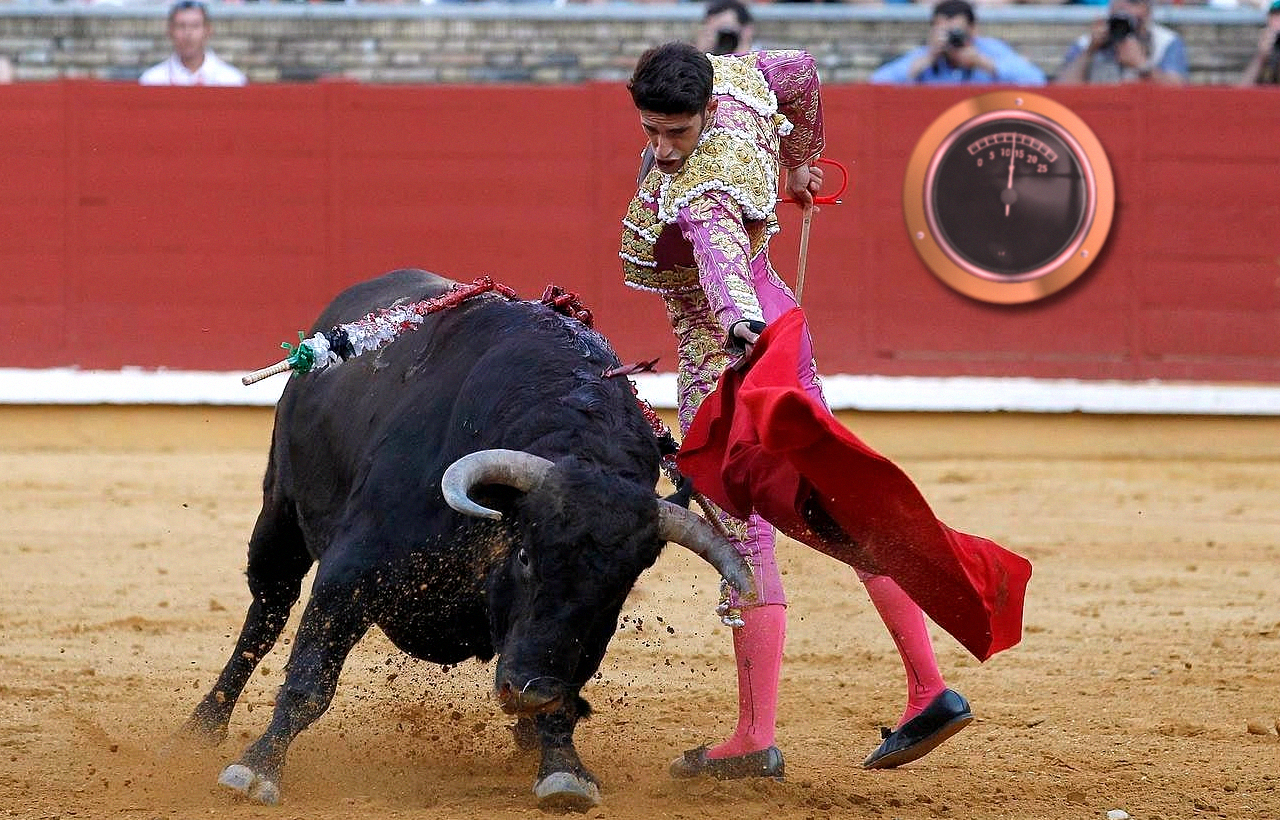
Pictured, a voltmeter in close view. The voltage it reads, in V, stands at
12.5 V
